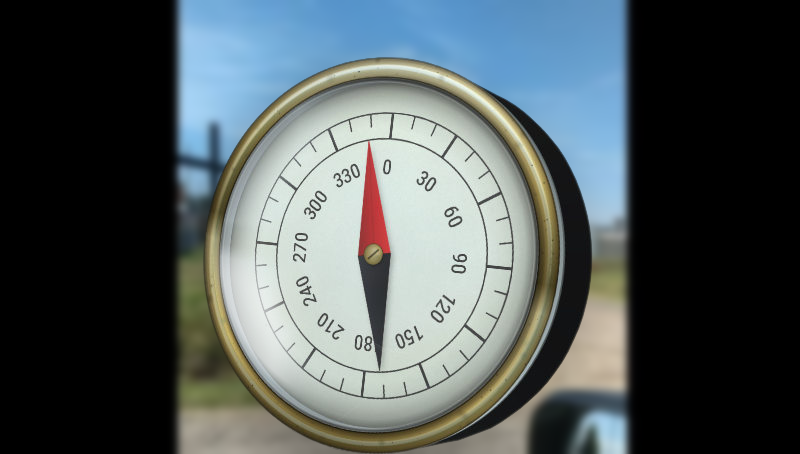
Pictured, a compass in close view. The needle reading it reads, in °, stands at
350 °
